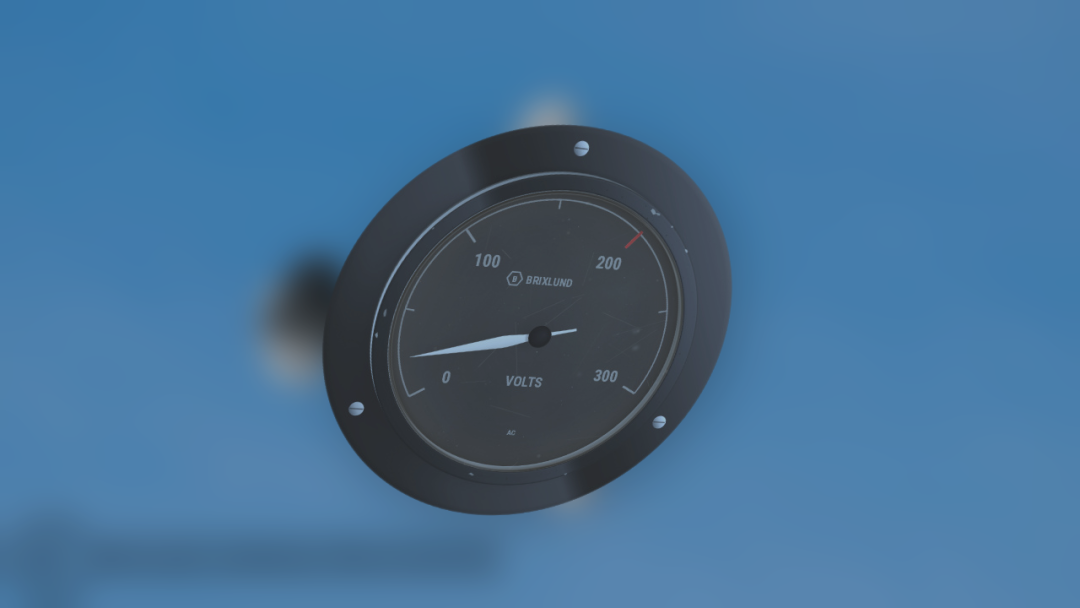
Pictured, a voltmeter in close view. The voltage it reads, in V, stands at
25 V
